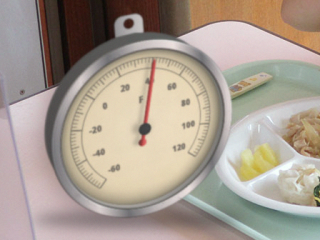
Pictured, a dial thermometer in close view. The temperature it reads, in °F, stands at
40 °F
